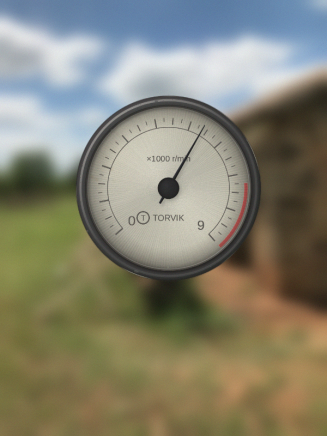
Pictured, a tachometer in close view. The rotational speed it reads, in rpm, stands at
5375 rpm
